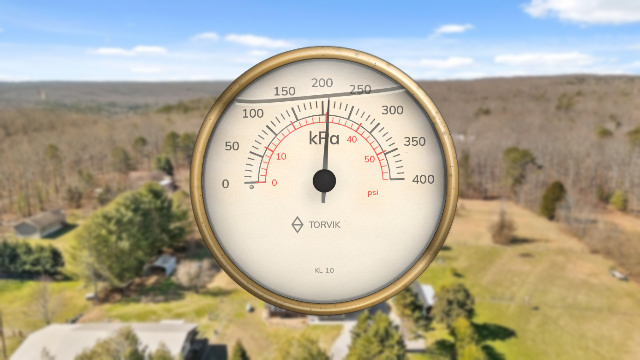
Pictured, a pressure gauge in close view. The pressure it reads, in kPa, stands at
210 kPa
